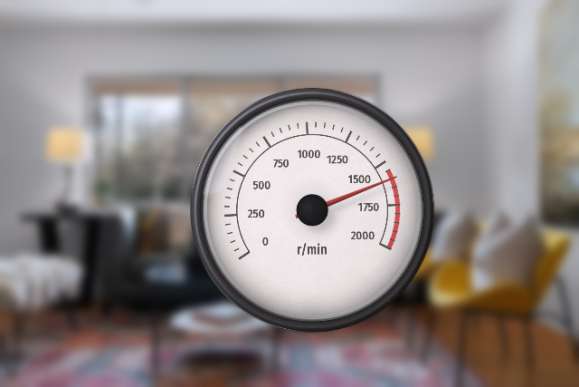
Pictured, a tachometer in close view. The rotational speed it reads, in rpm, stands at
1600 rpm
